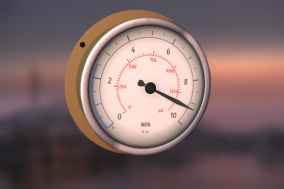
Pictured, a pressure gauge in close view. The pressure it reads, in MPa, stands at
9.25 MPa
